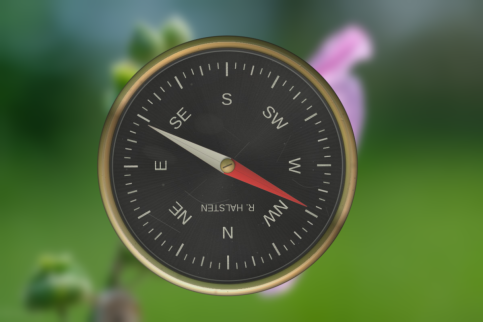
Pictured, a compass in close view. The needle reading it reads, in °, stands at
297.5 °
